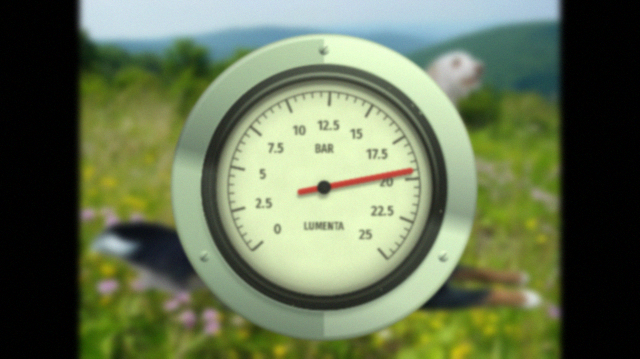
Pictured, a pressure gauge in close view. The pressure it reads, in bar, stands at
19.5 bar
